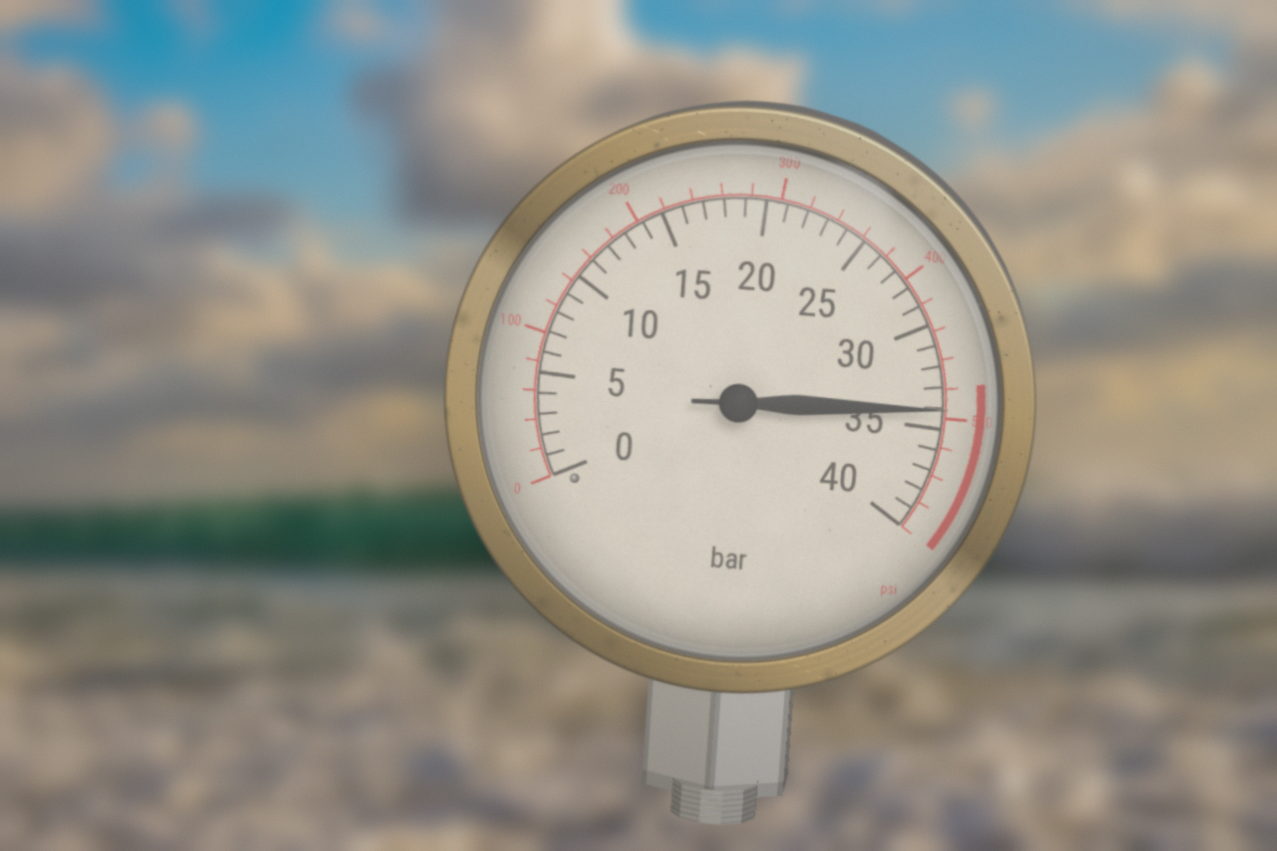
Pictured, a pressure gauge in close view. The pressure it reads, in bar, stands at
34 bar
